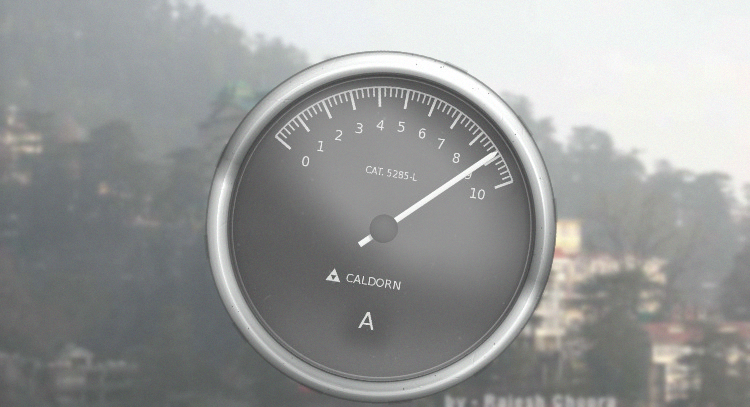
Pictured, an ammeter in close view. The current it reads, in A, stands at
8.8 A
